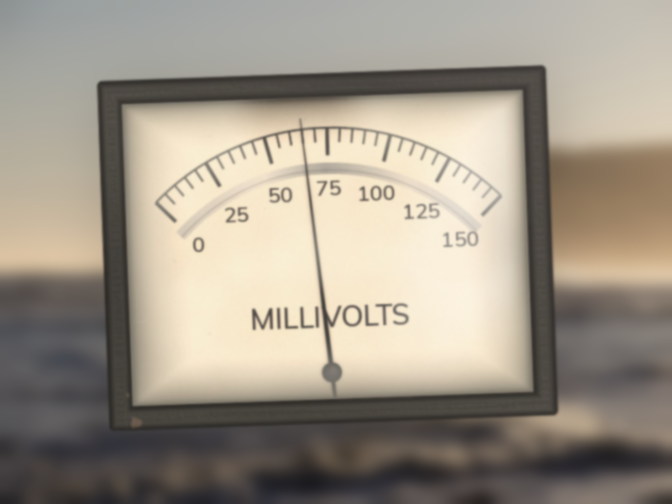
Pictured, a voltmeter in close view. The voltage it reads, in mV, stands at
65 mV
